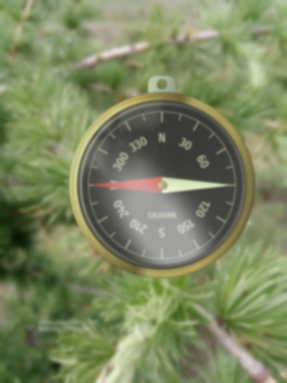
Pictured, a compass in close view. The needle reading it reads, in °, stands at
270 °
